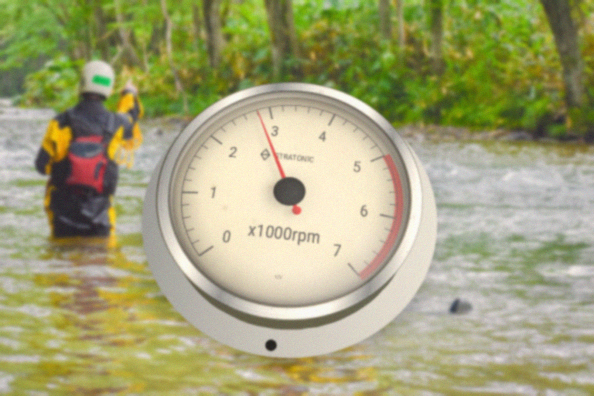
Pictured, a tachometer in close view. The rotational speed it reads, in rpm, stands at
2800 rpm
